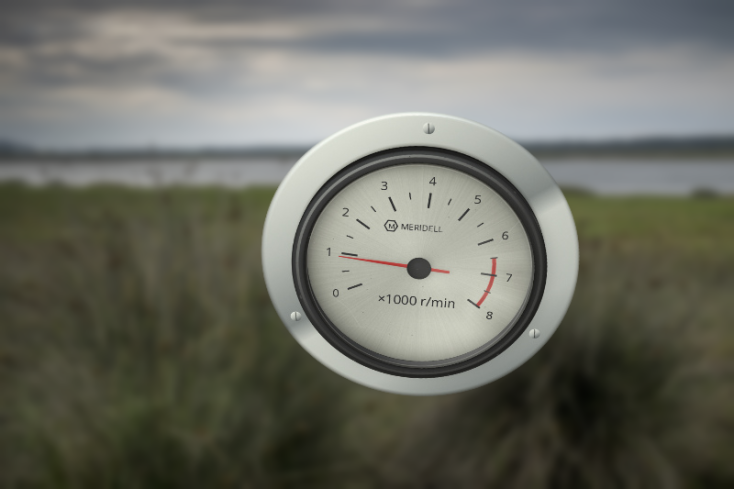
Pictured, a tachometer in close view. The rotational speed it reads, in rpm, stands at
1000 rpm
